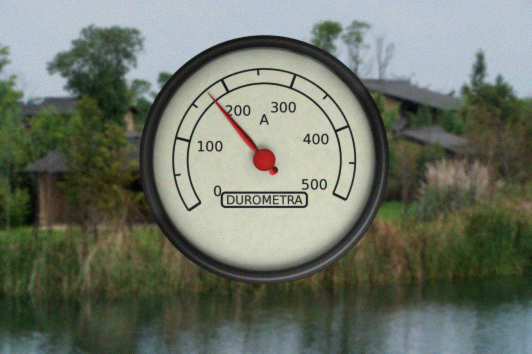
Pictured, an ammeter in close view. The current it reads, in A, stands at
175 A
